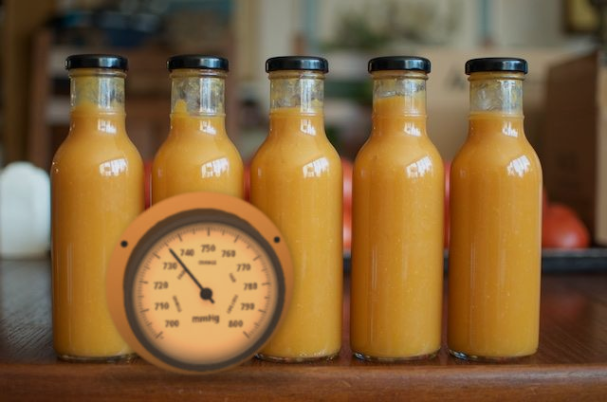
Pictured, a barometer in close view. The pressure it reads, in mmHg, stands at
735 mmHg
